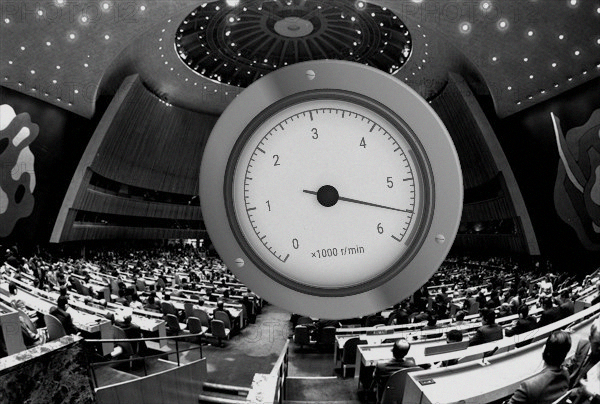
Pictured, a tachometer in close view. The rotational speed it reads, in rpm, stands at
5500 rpm
